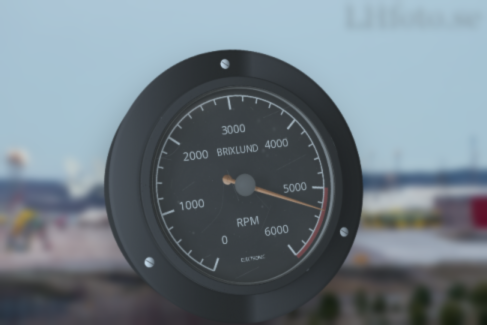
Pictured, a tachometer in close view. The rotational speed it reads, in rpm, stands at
5300 rpm
